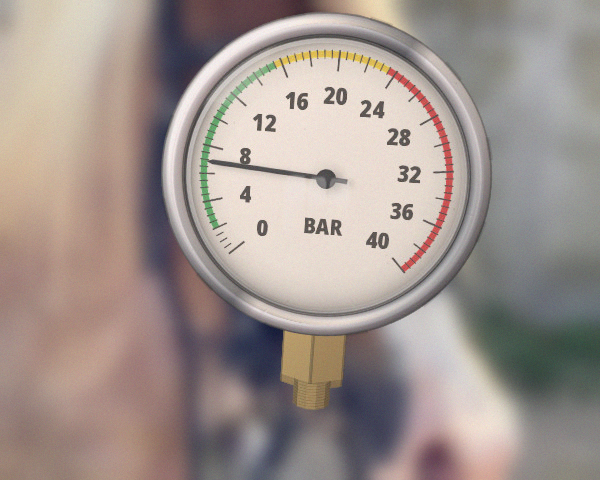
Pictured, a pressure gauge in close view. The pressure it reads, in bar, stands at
7 bar
